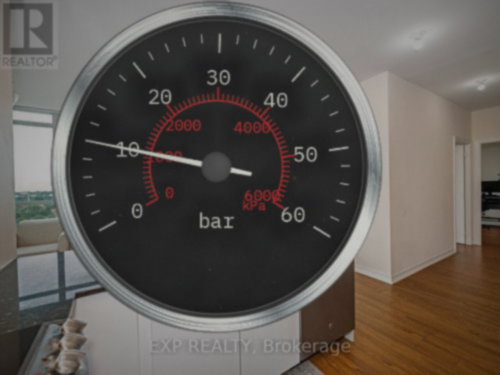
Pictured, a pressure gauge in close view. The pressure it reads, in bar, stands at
10 bar
